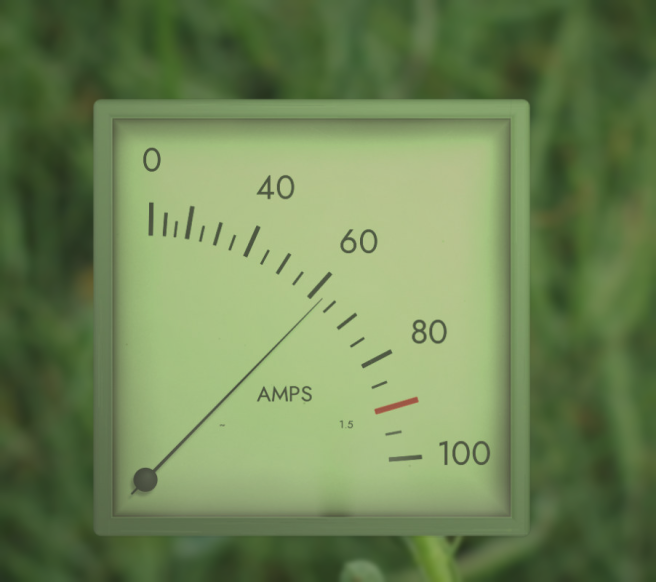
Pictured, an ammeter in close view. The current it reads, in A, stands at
62.5 A
